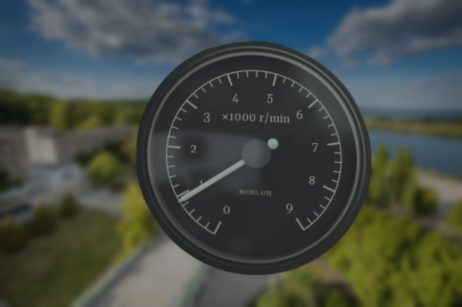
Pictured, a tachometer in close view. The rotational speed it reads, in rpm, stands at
900 rpm
